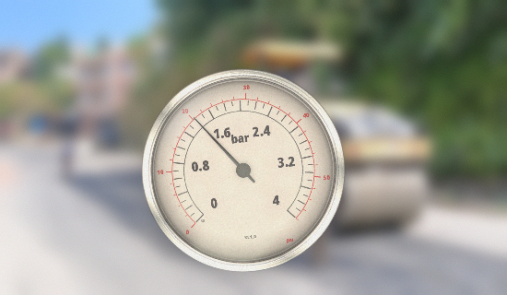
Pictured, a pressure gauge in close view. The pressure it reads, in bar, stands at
1.4 bar
